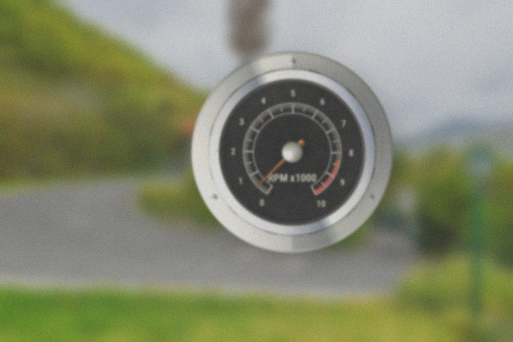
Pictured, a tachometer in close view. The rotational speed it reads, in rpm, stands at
500 rpm
